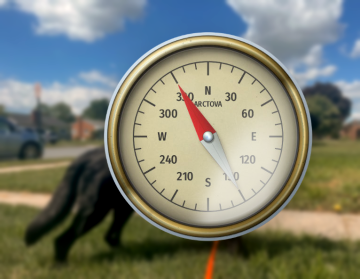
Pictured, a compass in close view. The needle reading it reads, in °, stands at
330 °
